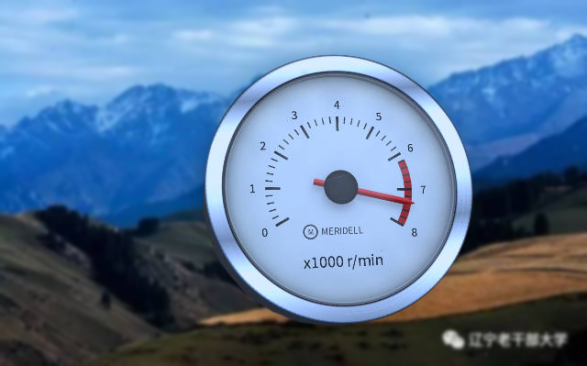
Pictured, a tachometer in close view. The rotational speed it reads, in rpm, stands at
7400 rpm
